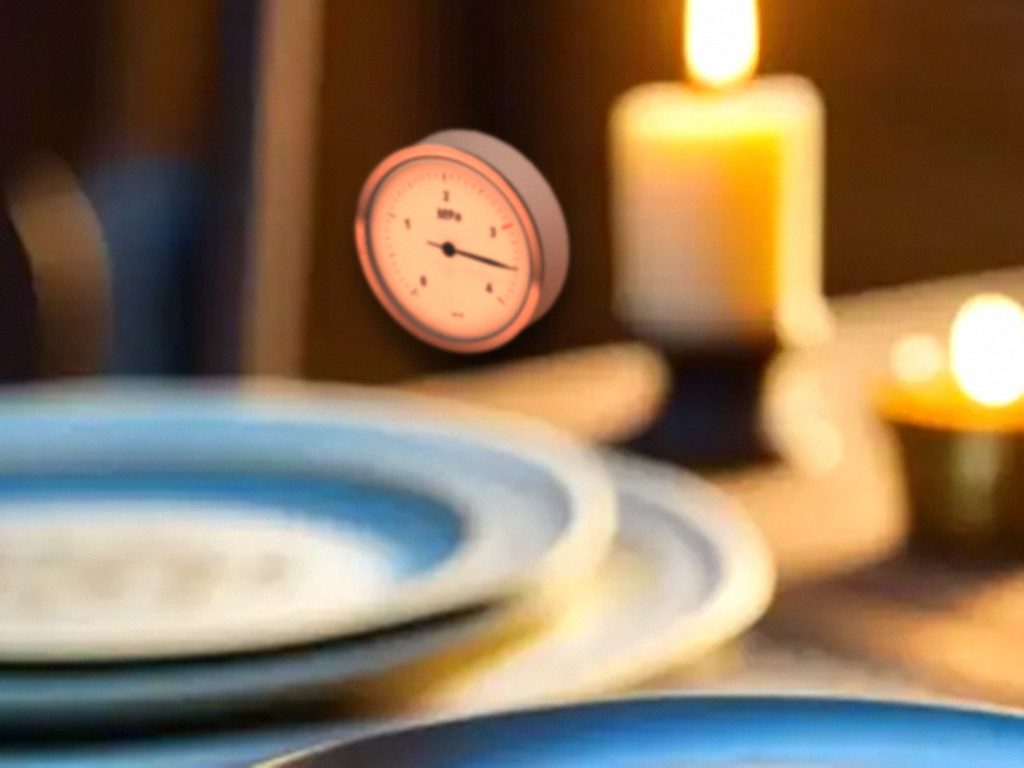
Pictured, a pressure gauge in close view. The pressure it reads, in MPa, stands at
3.5 MPa
